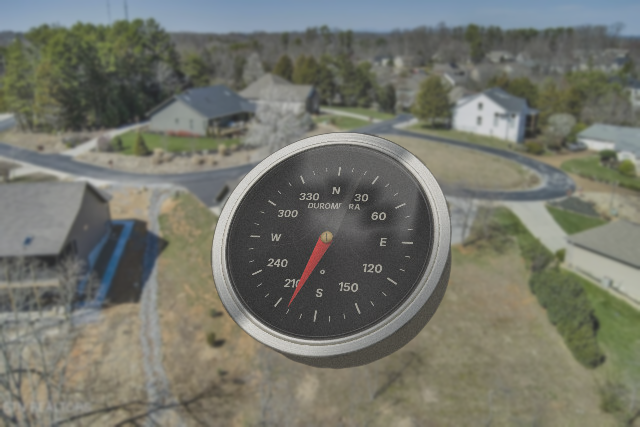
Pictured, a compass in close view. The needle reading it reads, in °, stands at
200 °
